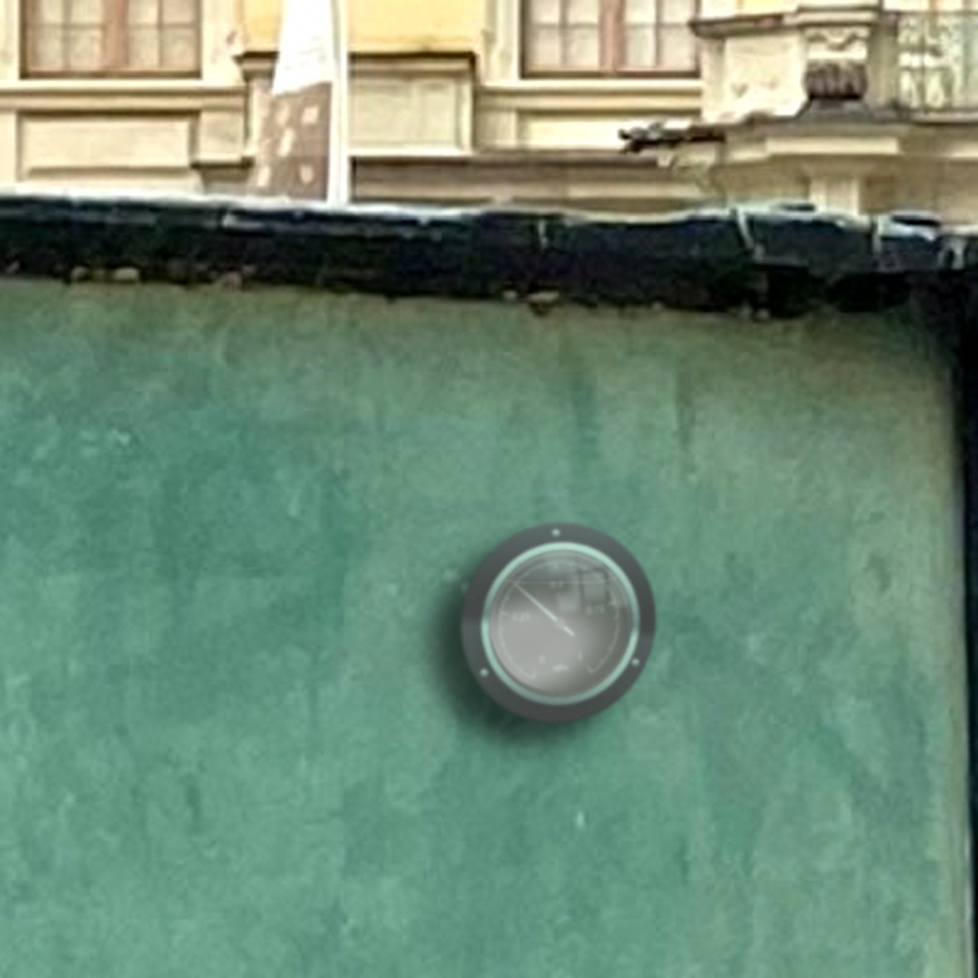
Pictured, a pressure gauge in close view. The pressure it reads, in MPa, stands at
0.35 MPa
